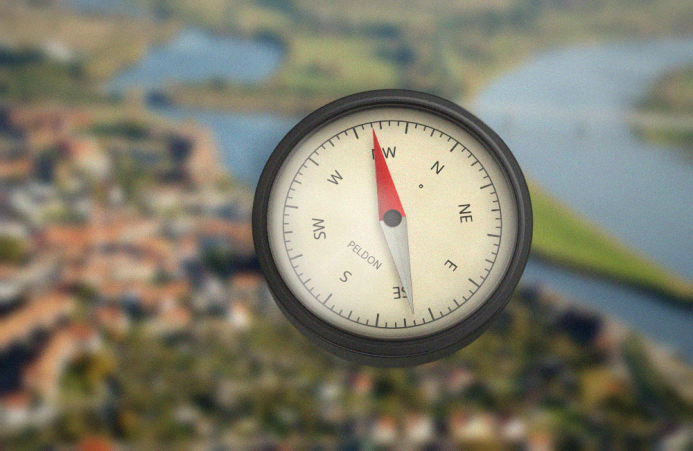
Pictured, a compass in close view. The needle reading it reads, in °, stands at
310 °
